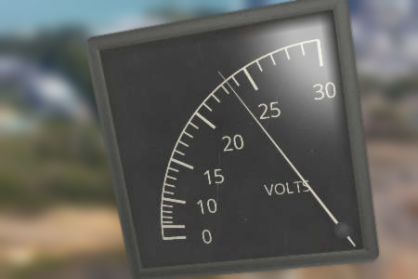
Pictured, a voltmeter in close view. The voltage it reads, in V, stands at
23.5 V
